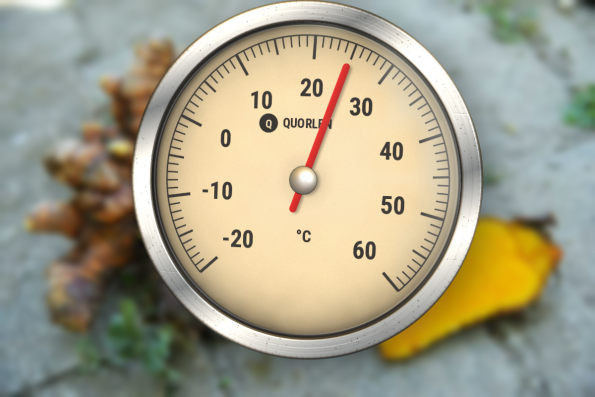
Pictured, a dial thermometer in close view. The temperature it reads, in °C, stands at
25 °C
